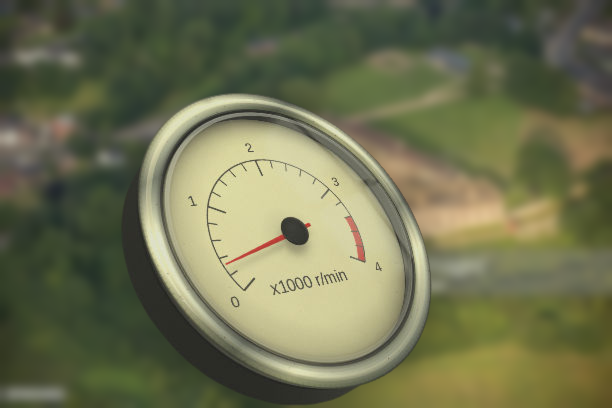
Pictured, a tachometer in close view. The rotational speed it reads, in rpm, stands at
300 rpm
